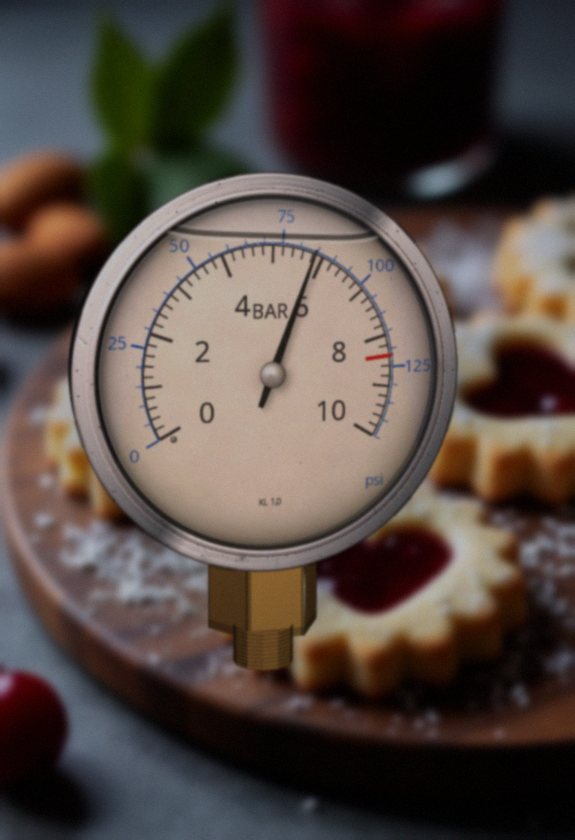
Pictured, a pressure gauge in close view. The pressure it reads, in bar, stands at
5.8 bar
